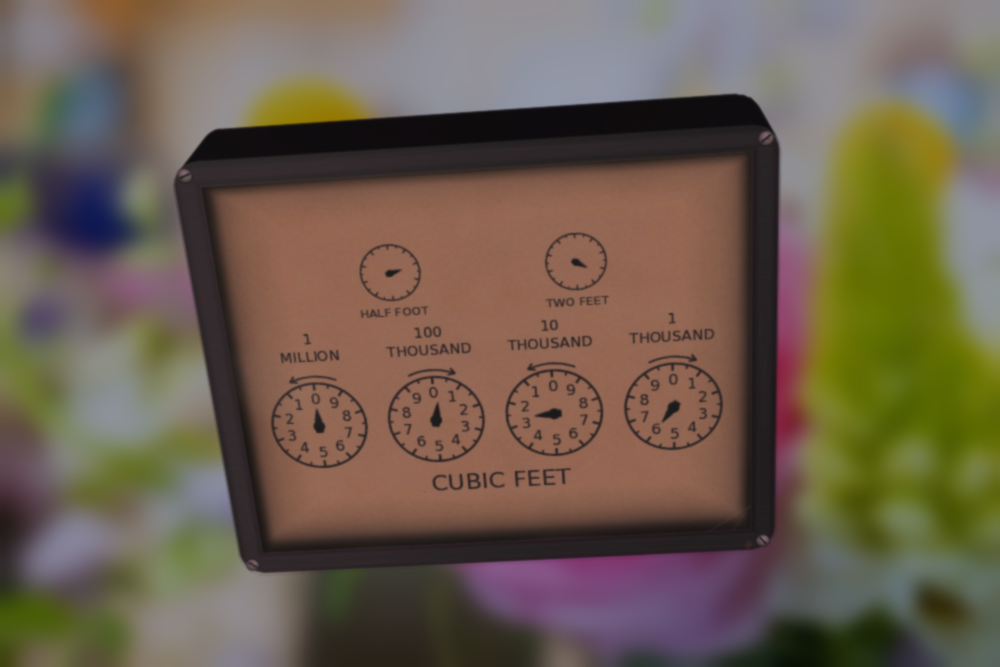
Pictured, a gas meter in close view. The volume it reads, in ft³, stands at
2600 ft³
